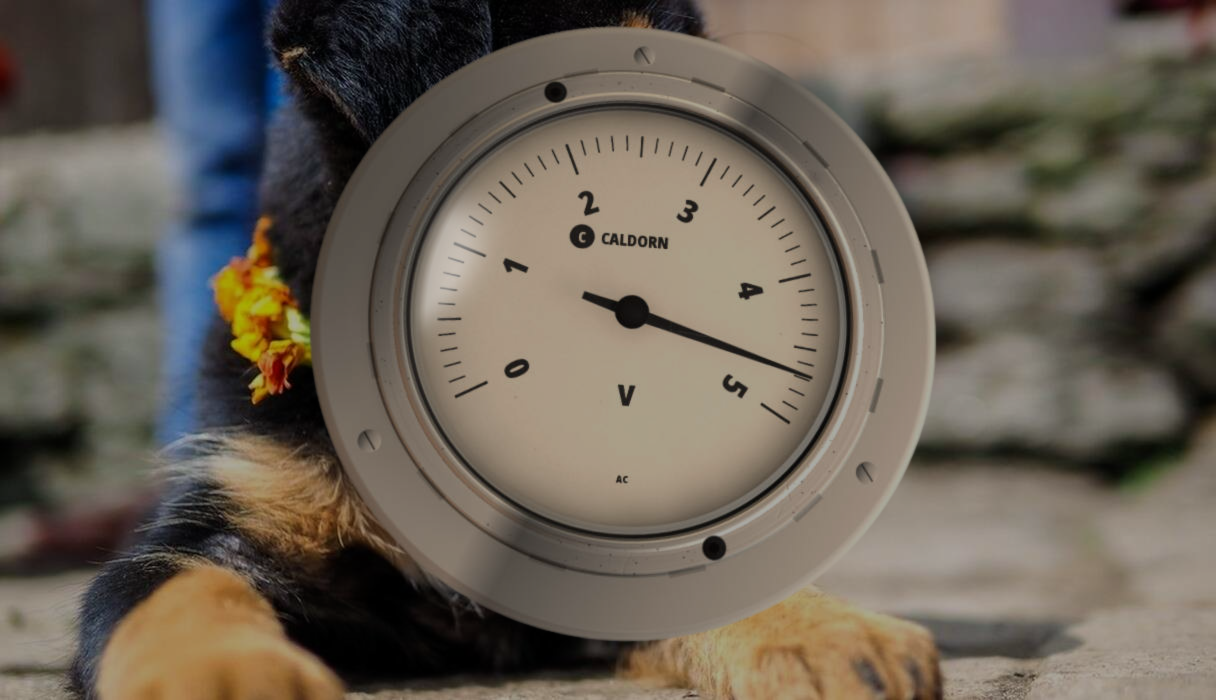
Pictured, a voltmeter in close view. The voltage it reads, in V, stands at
4.7 V
